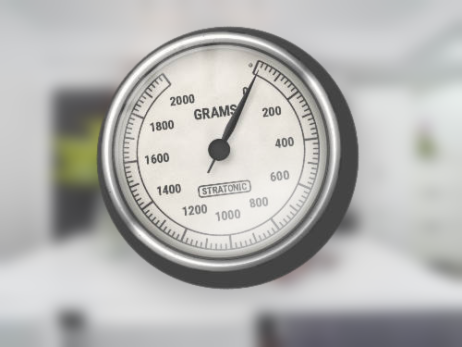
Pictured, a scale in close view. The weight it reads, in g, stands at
20 g
